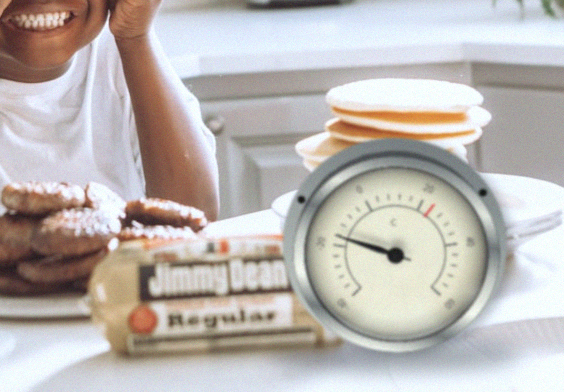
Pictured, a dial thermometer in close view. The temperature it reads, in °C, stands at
-16 °C
